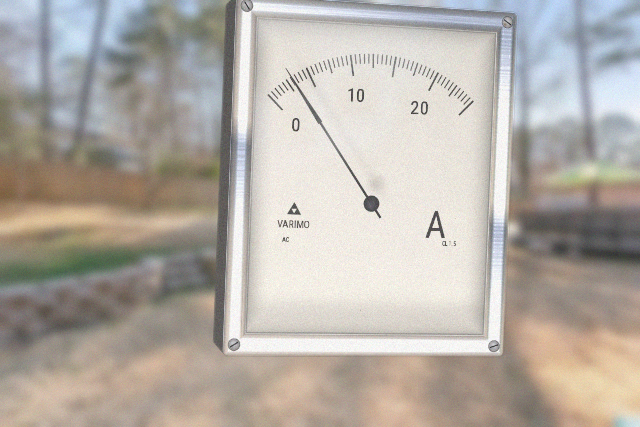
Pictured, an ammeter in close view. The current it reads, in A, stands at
3 A
